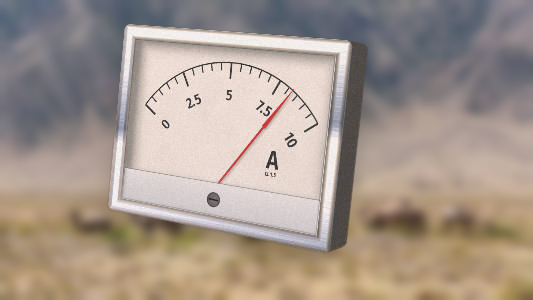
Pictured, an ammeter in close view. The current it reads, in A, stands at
8.25 A
